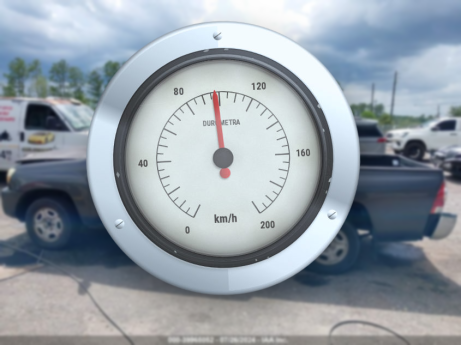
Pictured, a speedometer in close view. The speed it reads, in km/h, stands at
97.5 km/h
